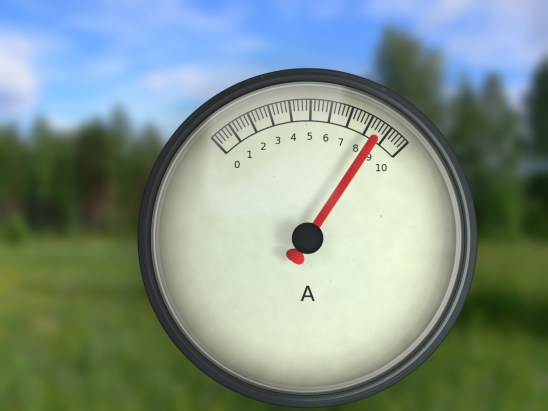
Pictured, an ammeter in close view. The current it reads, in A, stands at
8.6 A
